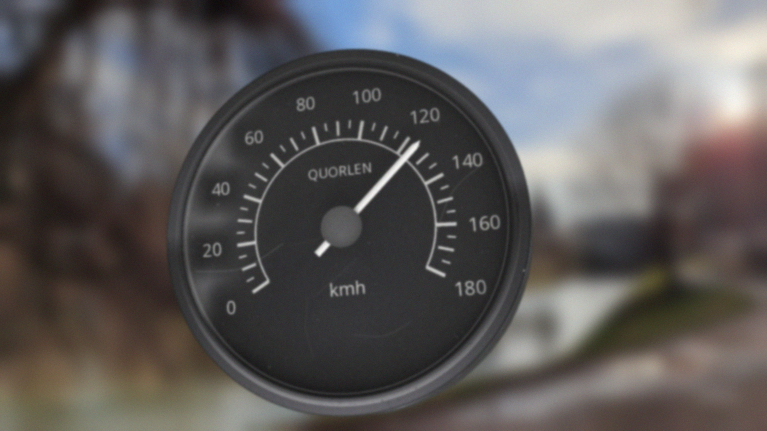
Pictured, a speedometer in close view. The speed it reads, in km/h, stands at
125 km/h
